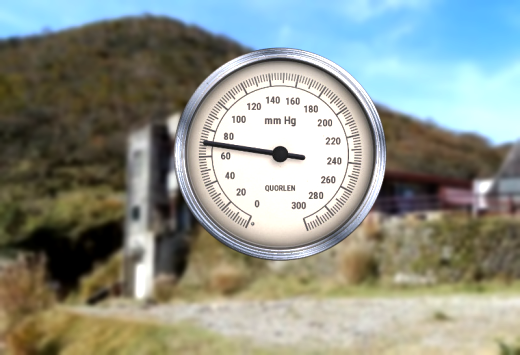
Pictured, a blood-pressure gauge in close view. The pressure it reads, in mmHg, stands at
70 mmHg
